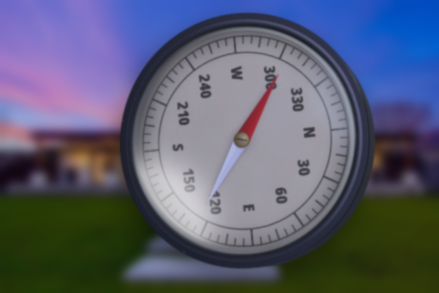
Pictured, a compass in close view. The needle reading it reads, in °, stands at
305 °
